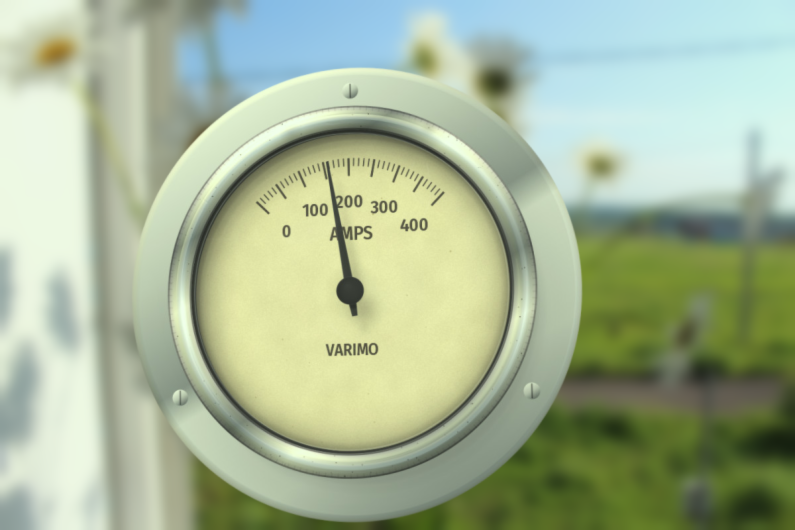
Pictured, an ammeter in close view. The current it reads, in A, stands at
160 A
